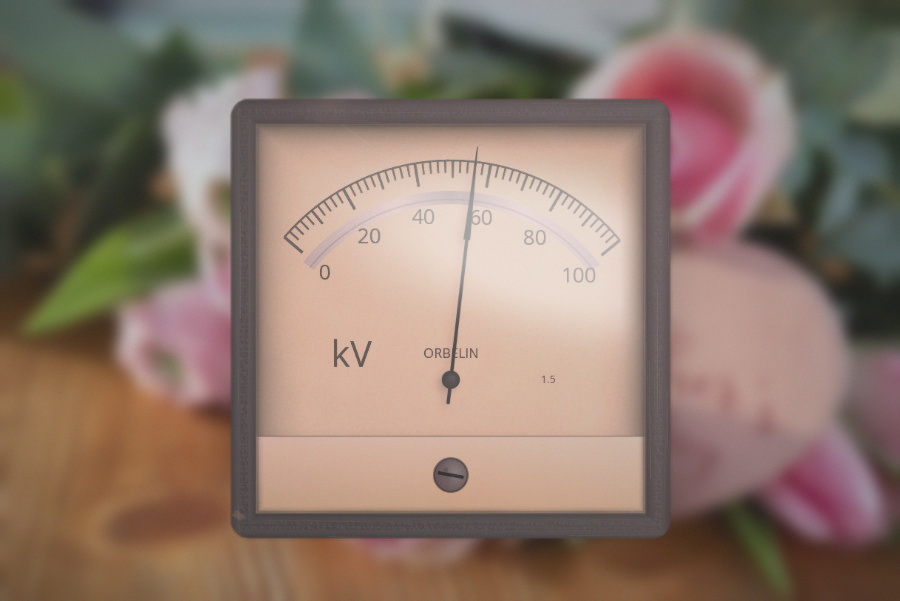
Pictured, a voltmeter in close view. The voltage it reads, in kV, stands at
56 kV
